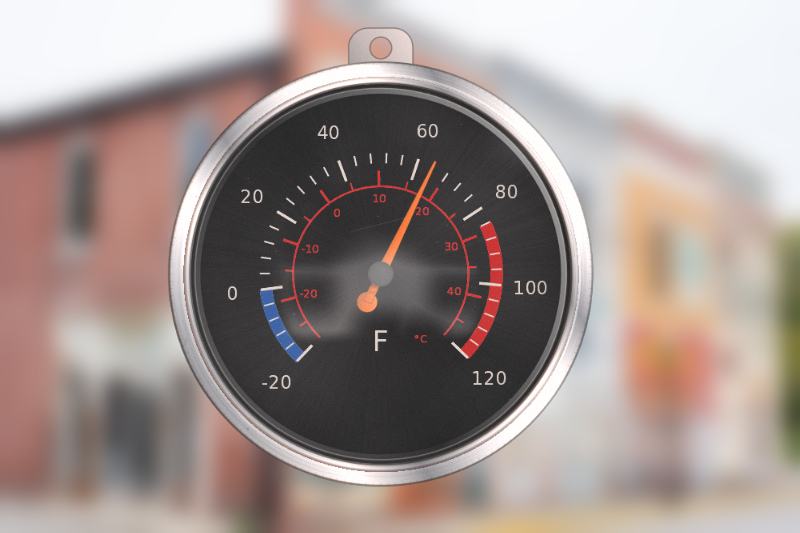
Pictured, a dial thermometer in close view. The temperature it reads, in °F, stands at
64 °F
